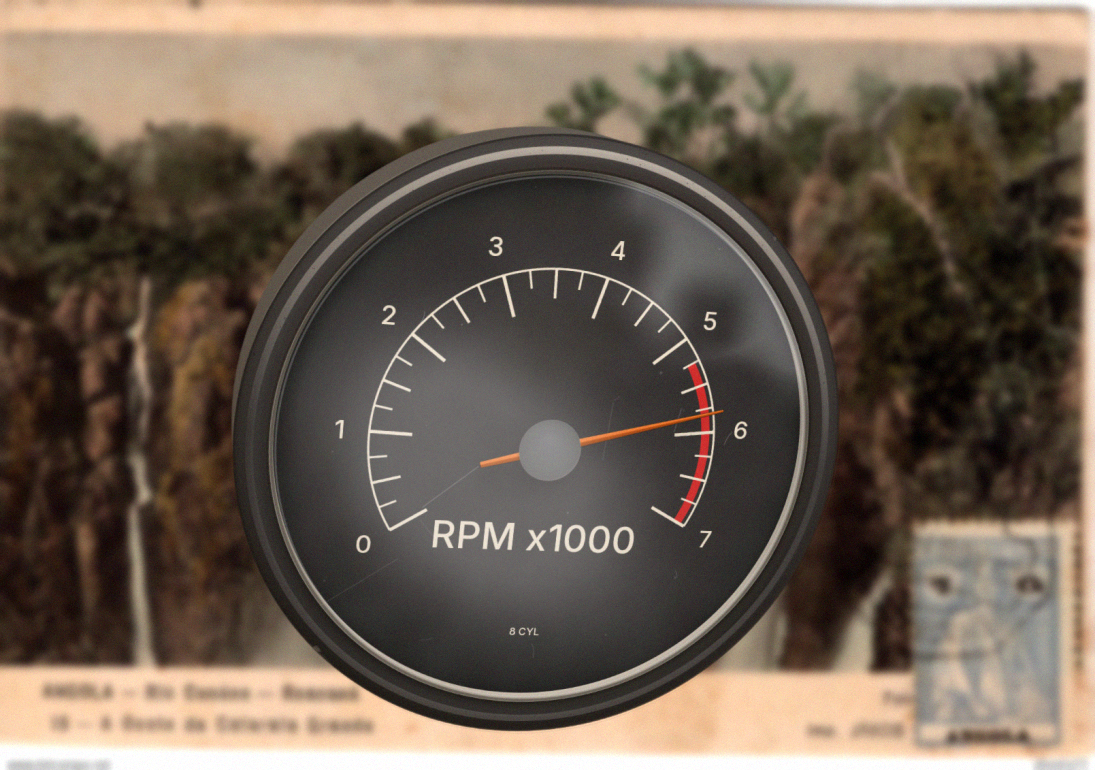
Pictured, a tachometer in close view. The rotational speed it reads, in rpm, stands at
5750 rpm
